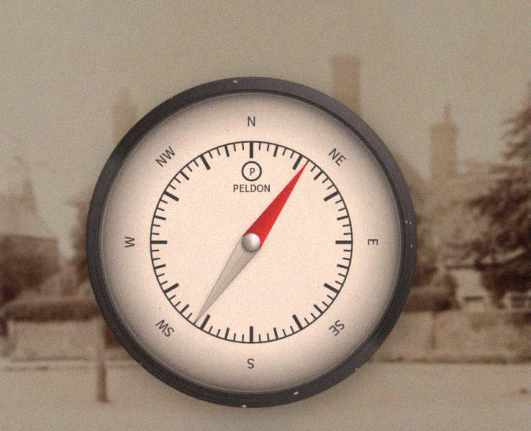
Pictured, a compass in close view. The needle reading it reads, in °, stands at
35 °
